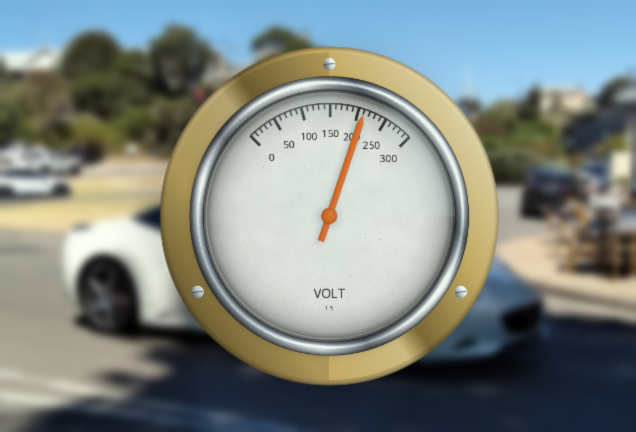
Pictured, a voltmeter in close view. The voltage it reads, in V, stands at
210 V
